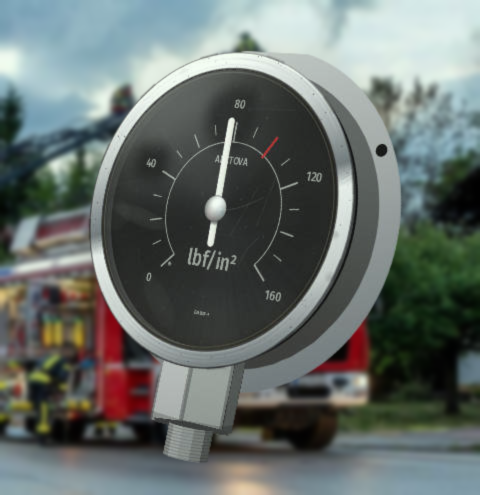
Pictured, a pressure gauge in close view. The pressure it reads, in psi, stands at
80 psi
